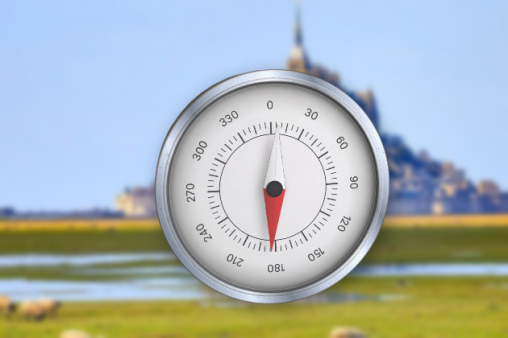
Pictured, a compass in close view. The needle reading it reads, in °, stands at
185 °
